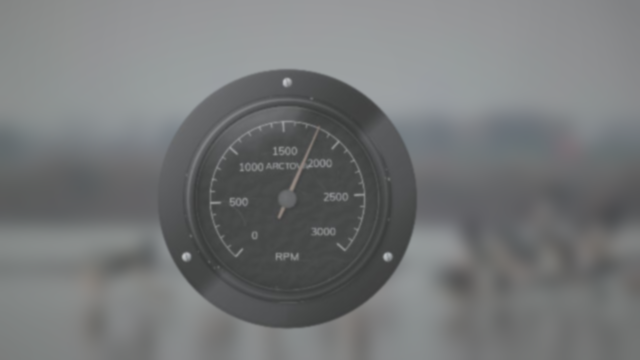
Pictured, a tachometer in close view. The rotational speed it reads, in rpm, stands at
1800 rpm
